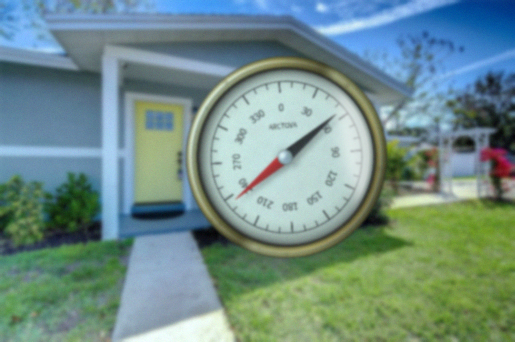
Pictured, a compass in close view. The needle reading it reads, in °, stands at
235 °
